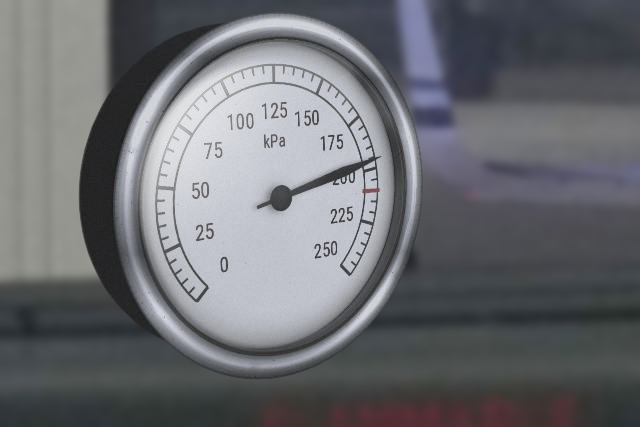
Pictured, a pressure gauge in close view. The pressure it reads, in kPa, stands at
195 kPa
